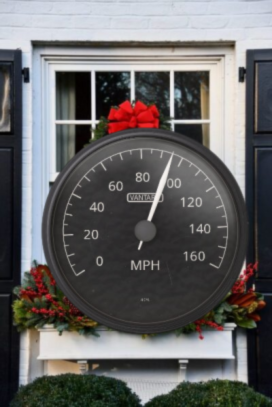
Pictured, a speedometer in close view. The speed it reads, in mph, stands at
95 mph
